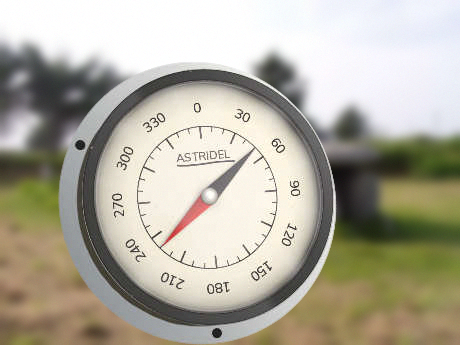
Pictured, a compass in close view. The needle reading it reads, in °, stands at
230 °
